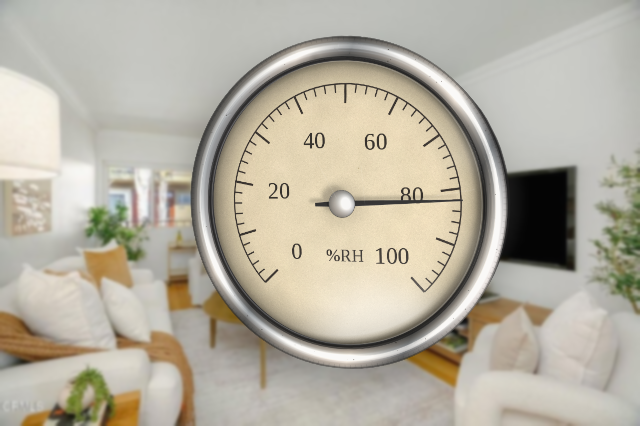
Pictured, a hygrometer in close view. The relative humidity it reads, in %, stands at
82 %
